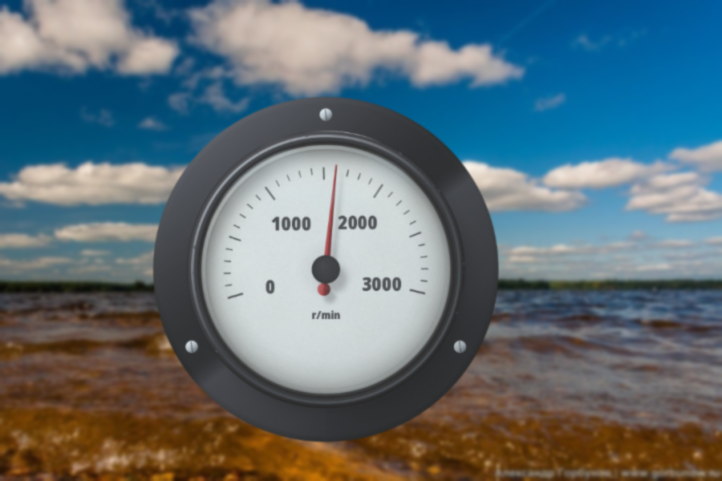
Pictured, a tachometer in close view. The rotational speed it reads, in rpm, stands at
1600 rpm
